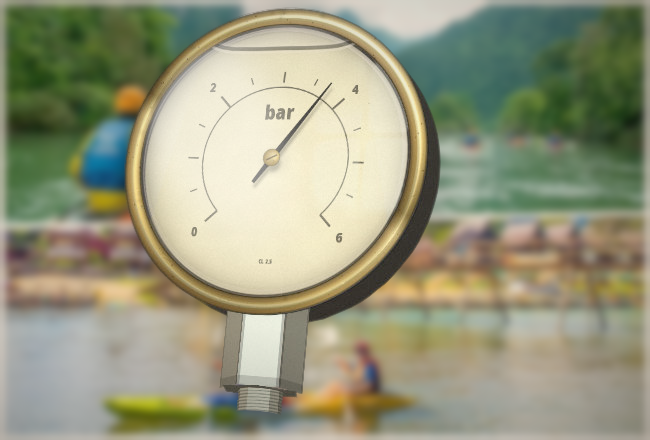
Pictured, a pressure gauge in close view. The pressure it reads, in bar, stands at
3.75 bar
